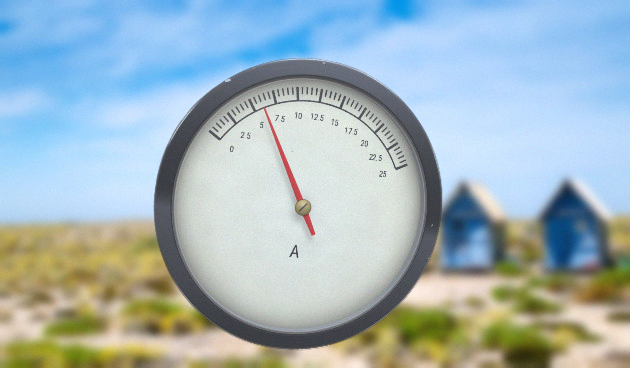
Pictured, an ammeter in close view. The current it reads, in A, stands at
6 A
